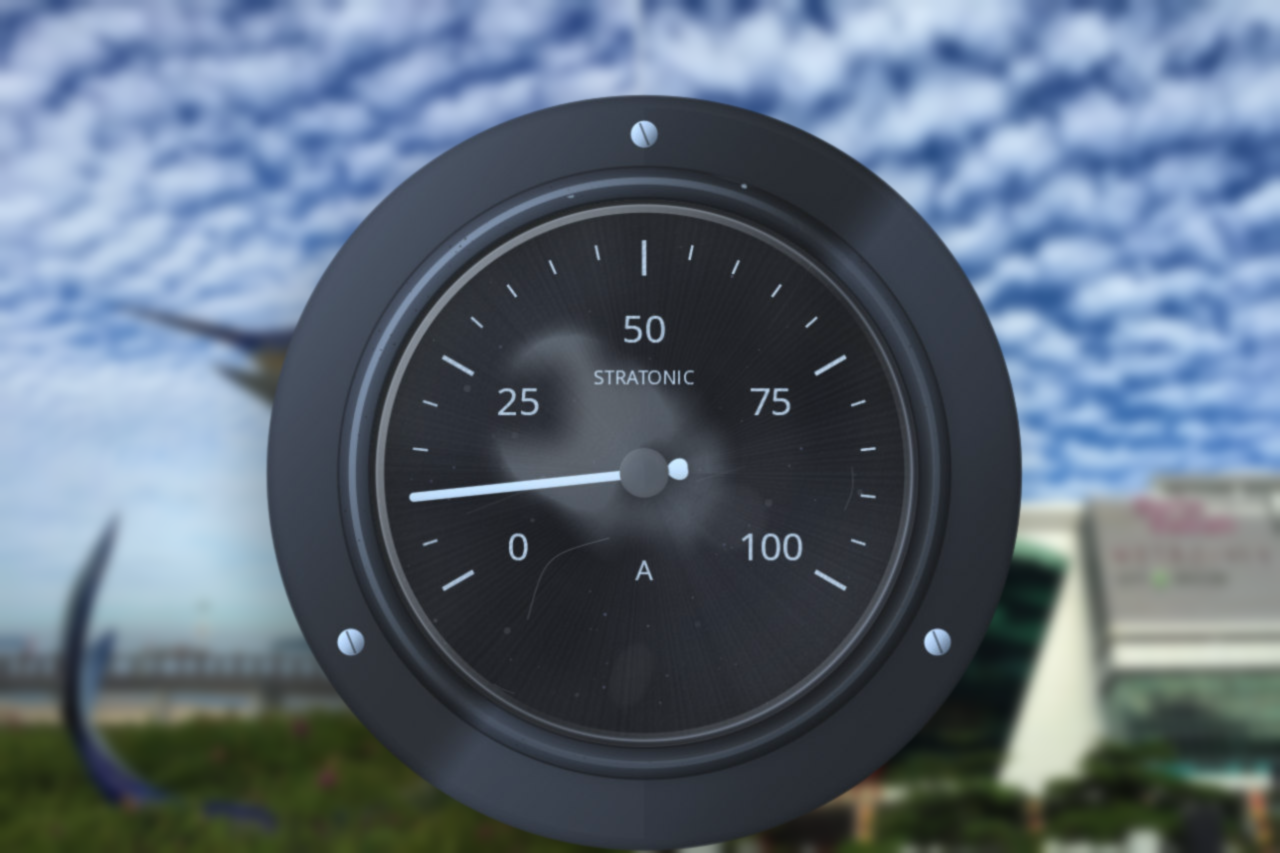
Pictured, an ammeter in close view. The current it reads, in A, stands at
10 A
